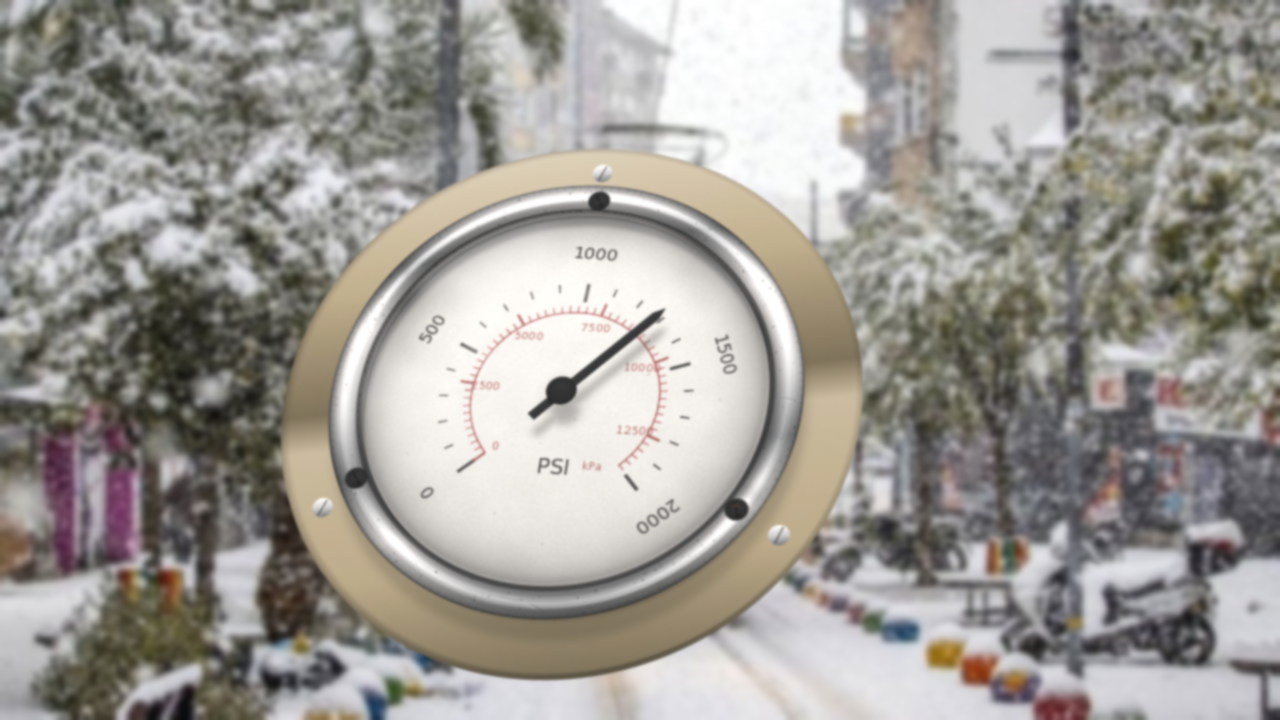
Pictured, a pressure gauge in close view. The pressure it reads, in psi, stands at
1300 psi
